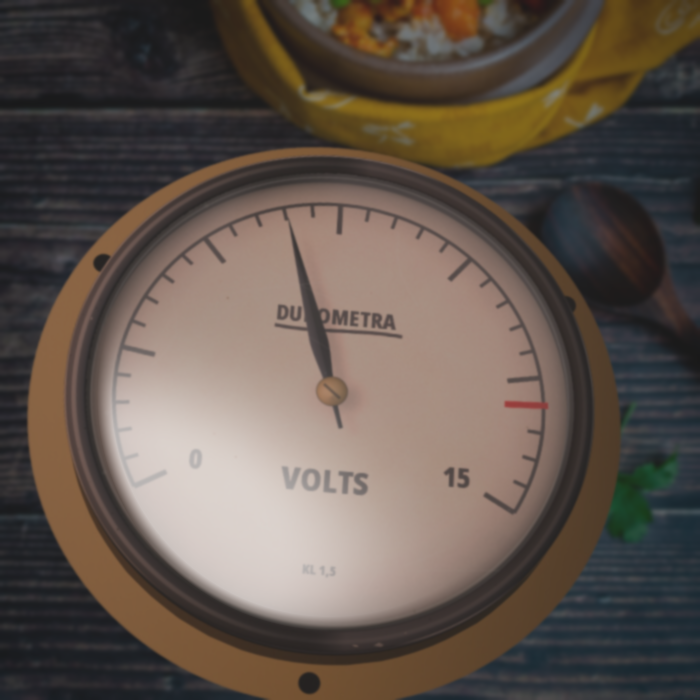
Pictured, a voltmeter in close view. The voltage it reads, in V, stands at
6.5 V
